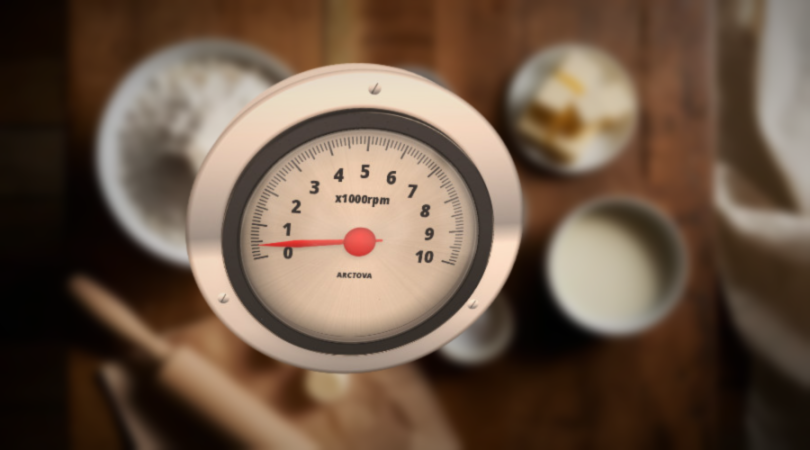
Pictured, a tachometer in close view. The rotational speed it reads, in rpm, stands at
500 rpm
